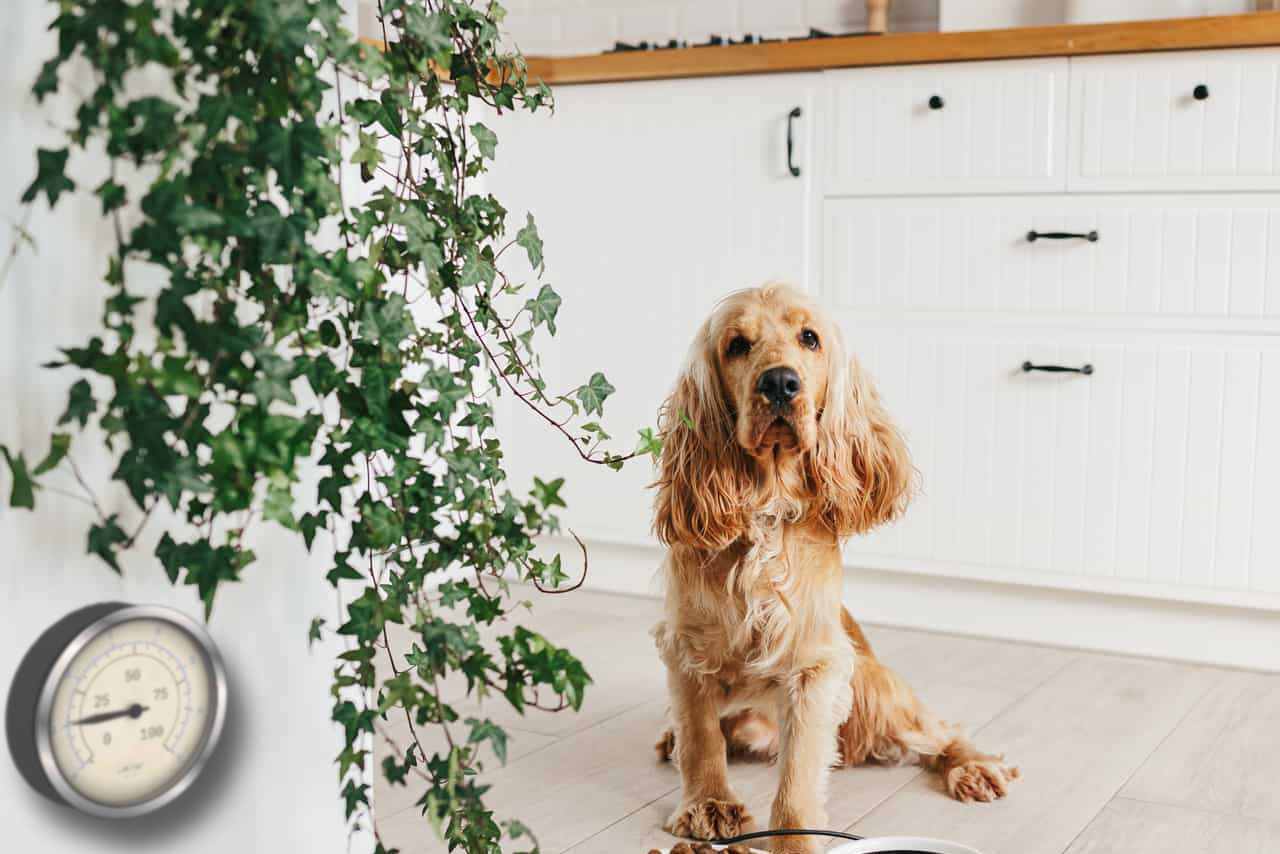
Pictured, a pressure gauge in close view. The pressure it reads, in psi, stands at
15 psi
